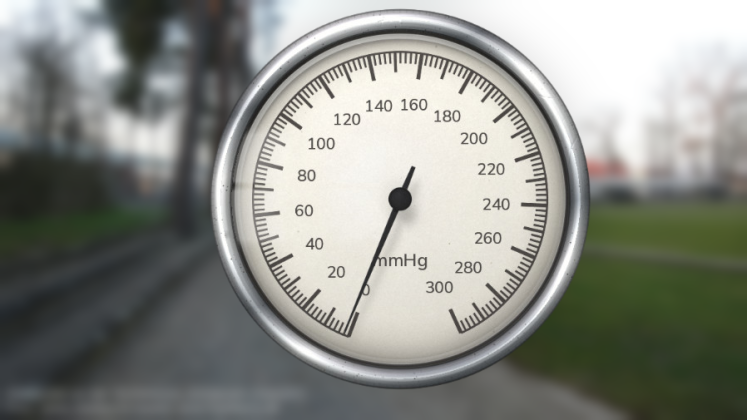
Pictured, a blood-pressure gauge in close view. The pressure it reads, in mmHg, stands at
2 mmHg
